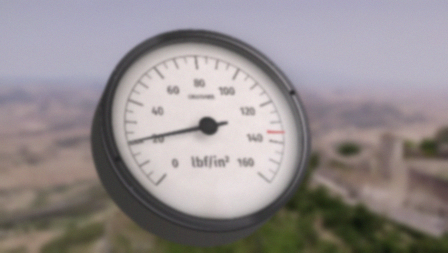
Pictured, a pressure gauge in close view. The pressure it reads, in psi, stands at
20 psi
